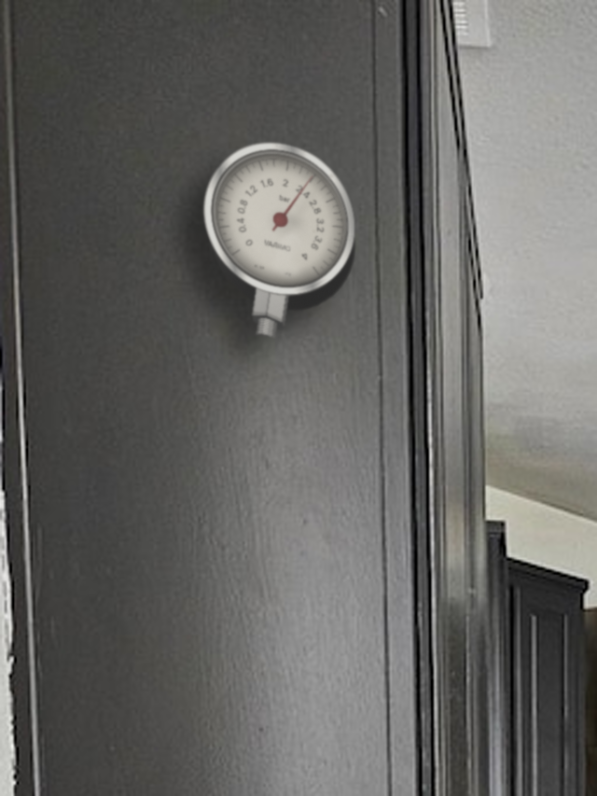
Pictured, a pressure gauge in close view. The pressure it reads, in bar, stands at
2.4 bar
